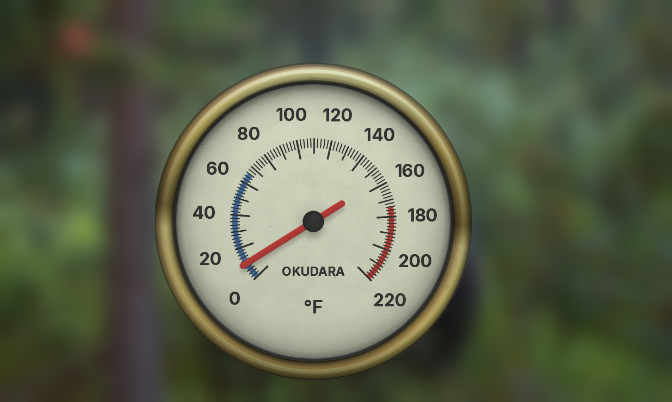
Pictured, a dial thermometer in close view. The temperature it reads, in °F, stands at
10 °F
